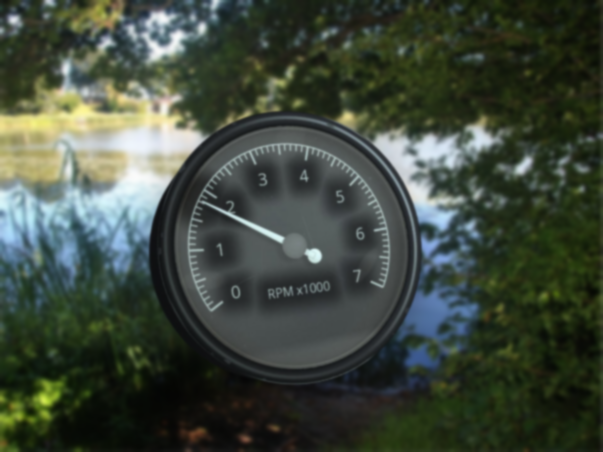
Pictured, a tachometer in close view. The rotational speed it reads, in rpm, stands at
1800 rpm
